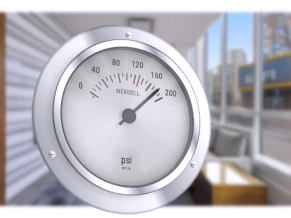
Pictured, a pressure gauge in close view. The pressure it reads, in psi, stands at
180 psi
